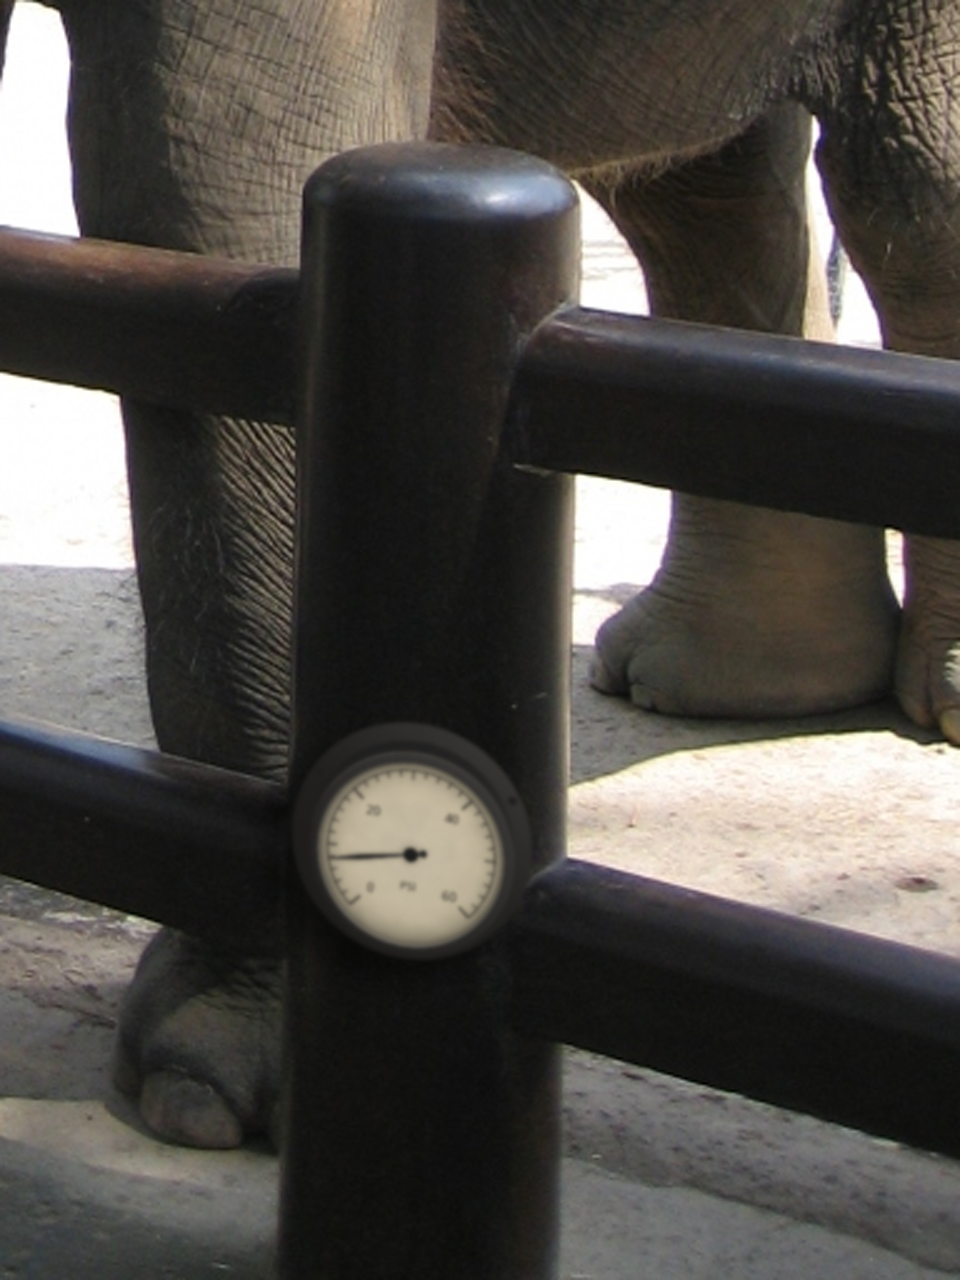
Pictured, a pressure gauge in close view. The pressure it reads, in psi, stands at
8 psi
